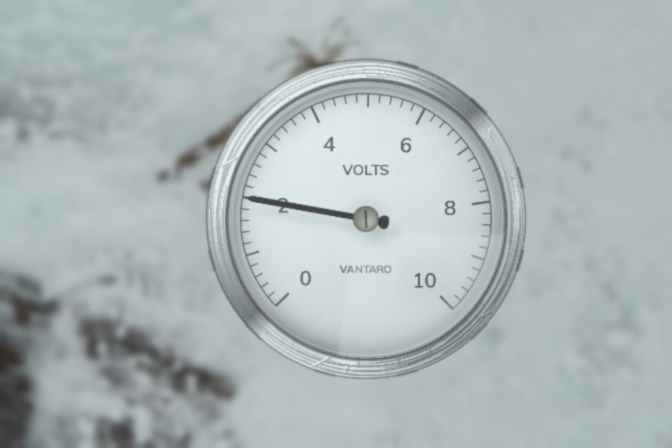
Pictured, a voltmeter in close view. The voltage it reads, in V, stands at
2 V
